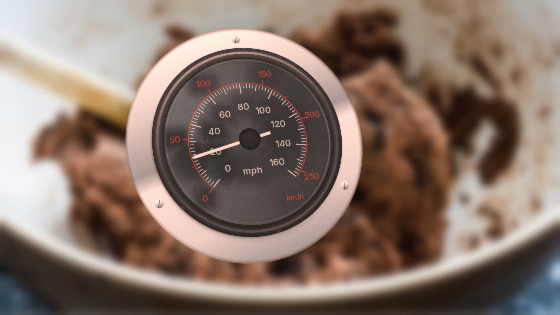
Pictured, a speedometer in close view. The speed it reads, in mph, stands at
20 mph
